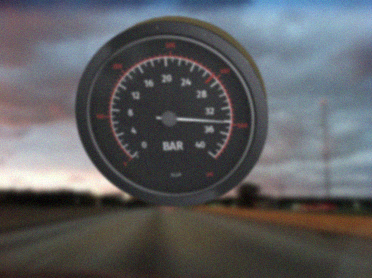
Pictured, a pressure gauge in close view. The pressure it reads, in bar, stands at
34 bar
